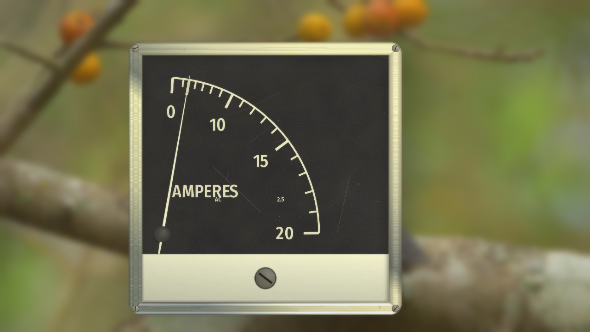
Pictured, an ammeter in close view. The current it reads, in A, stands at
5 A
